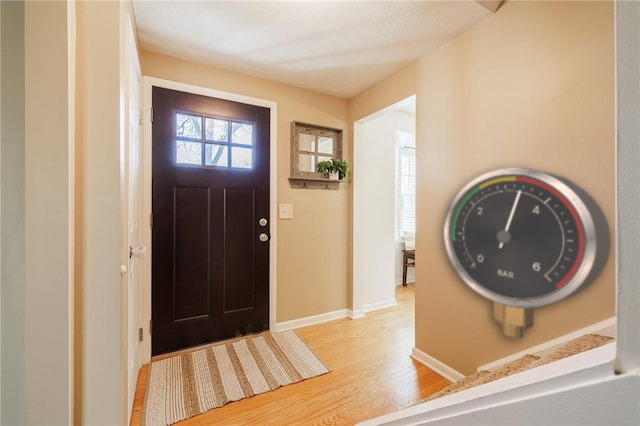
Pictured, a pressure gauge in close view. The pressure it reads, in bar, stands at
3.4 bar
